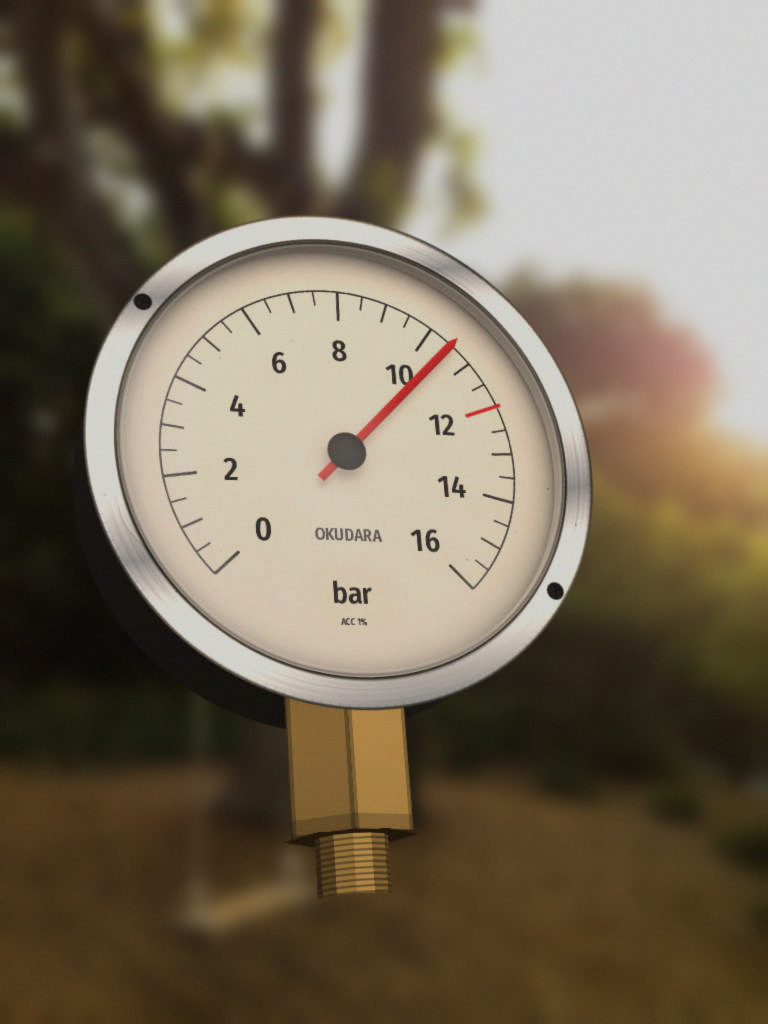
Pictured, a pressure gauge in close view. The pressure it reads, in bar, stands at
10.5 bar
